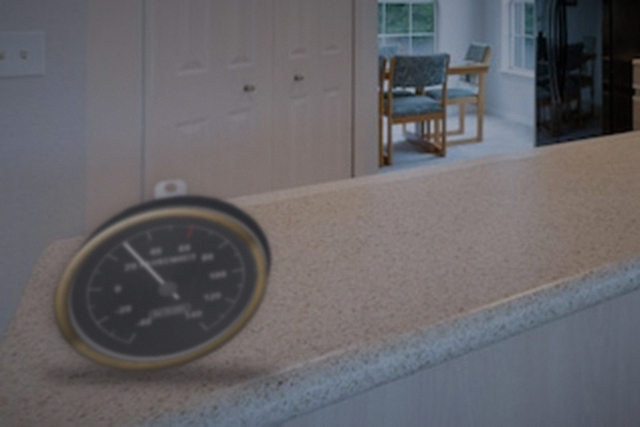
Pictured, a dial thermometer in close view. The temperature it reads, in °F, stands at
30 °F
